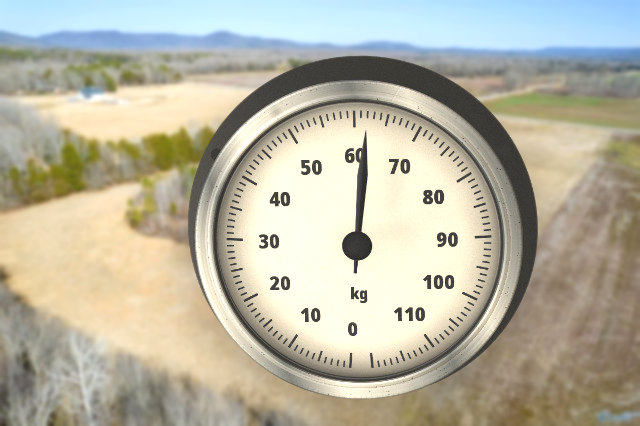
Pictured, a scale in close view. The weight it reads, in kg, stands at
62 kg
